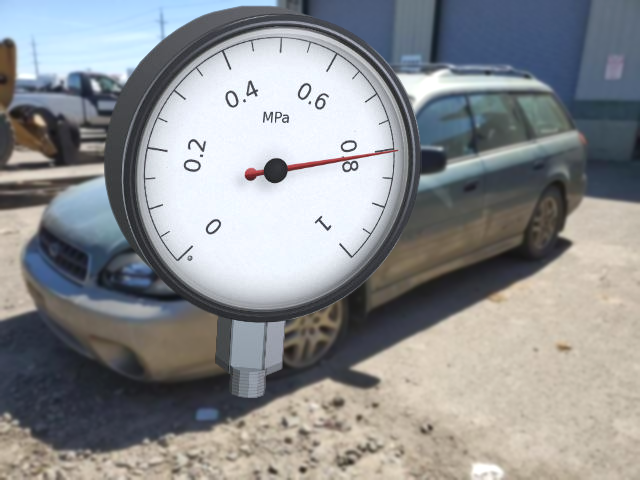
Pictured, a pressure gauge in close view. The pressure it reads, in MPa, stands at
0.8 MPa
